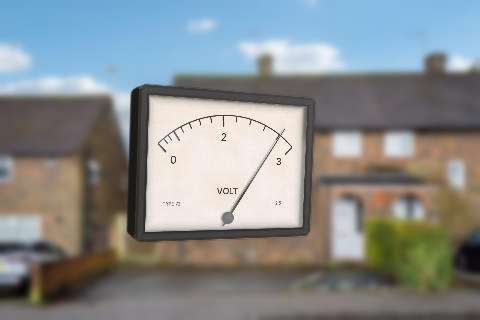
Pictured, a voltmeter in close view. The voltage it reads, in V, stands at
2.8 V
